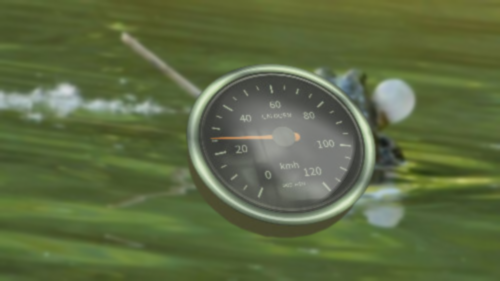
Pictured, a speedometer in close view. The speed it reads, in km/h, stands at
25 km/h
